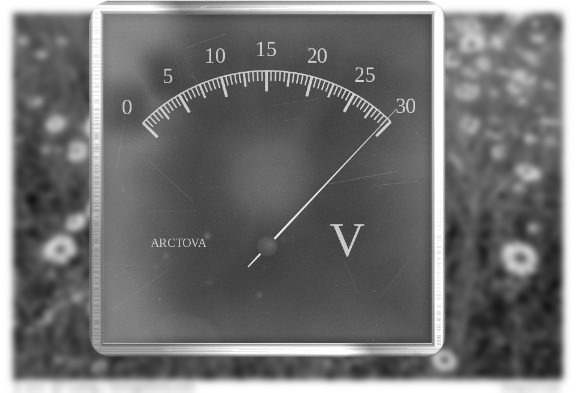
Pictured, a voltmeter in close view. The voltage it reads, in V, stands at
29.5 V
